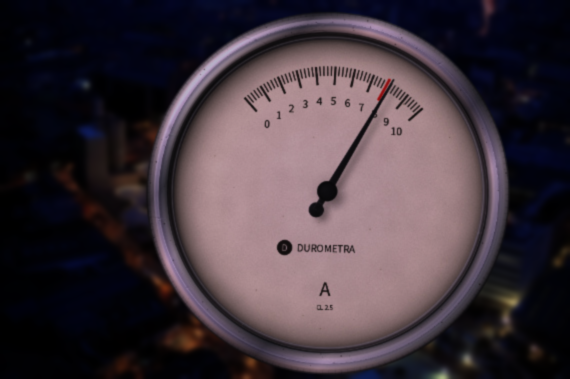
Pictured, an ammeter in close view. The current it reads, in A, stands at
8 A
